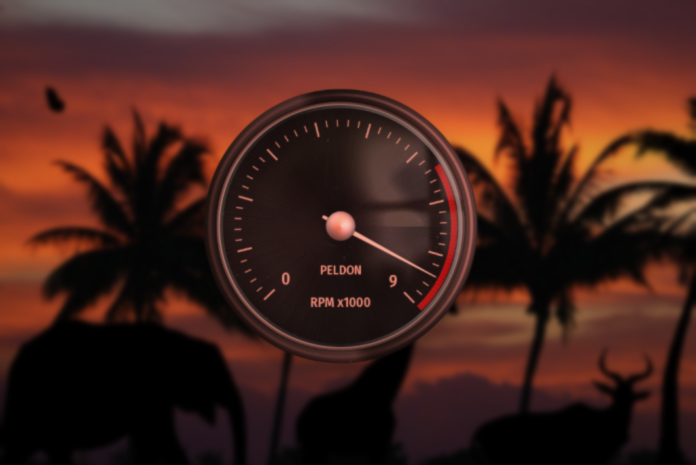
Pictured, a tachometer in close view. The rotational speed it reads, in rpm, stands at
8400 rpm
